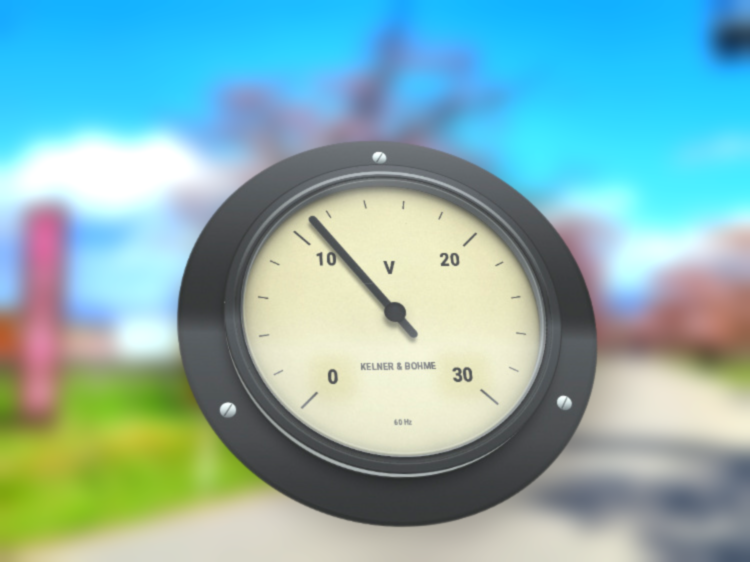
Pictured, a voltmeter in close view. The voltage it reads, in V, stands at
11 V
